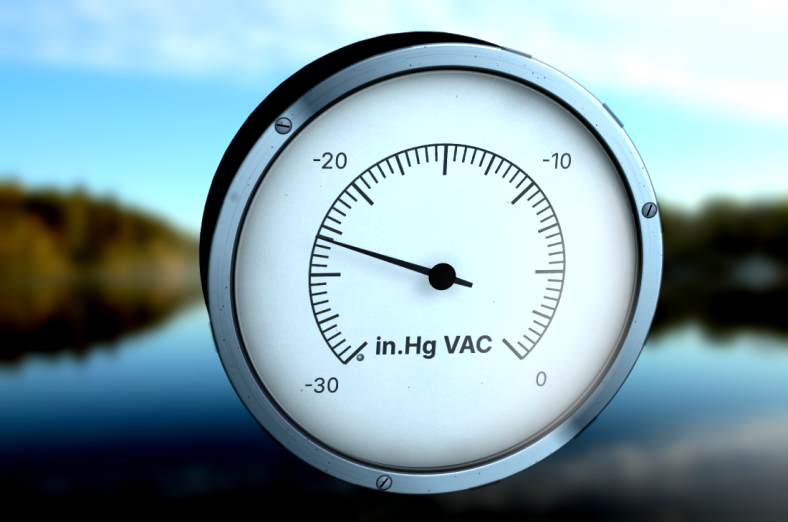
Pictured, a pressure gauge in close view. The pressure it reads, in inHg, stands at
-23 inHg
